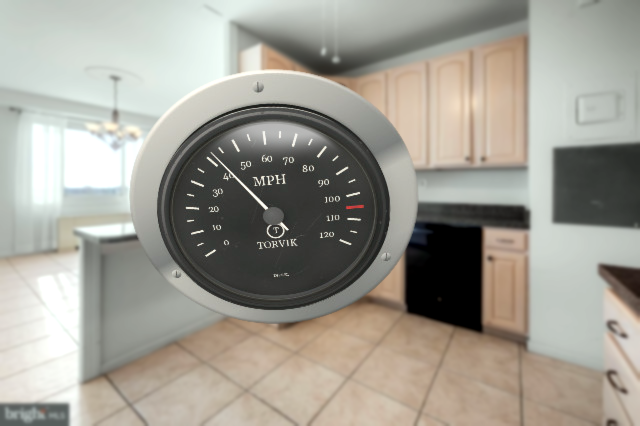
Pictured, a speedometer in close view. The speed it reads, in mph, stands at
42.5 mph
